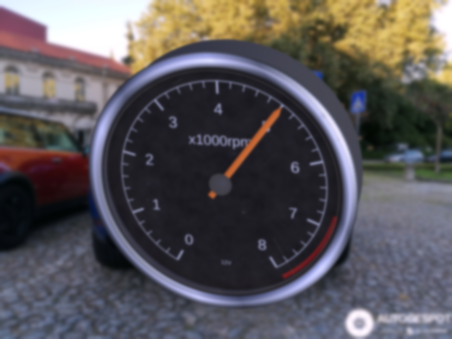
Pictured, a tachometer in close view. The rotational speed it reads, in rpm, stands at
5000 rpm
